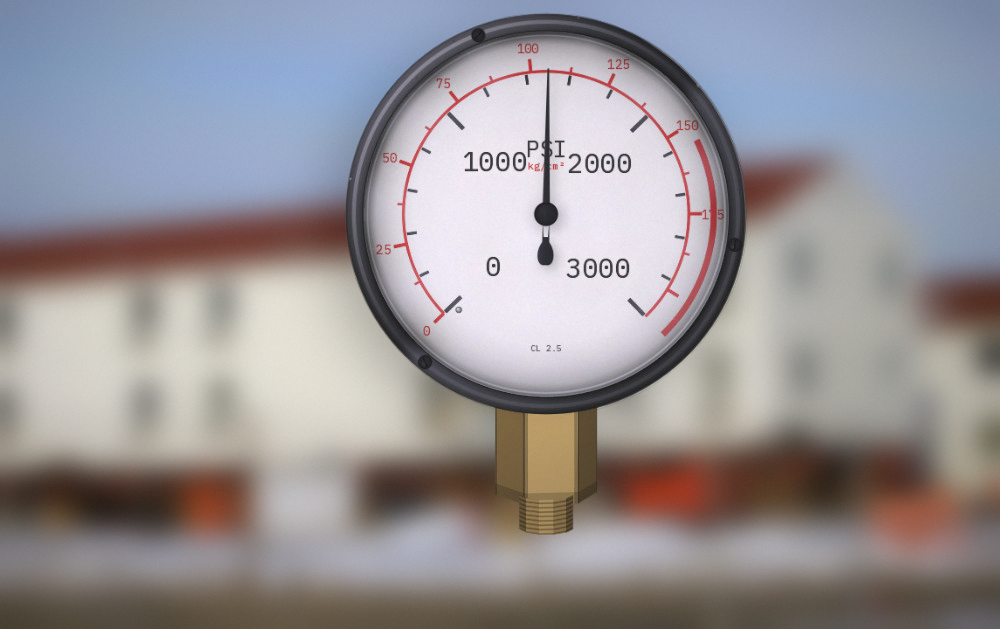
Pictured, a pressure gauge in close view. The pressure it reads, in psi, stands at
1500 psi
